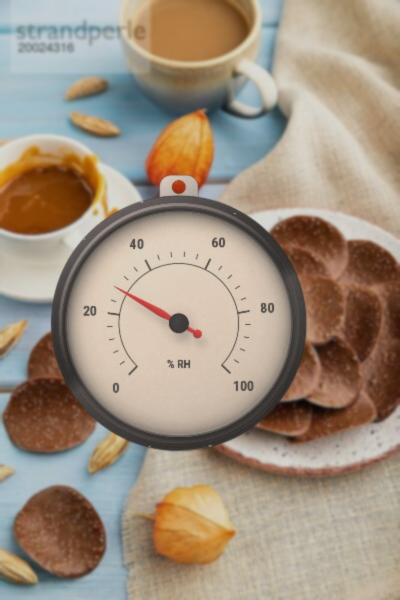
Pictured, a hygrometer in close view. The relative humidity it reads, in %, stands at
28 %
